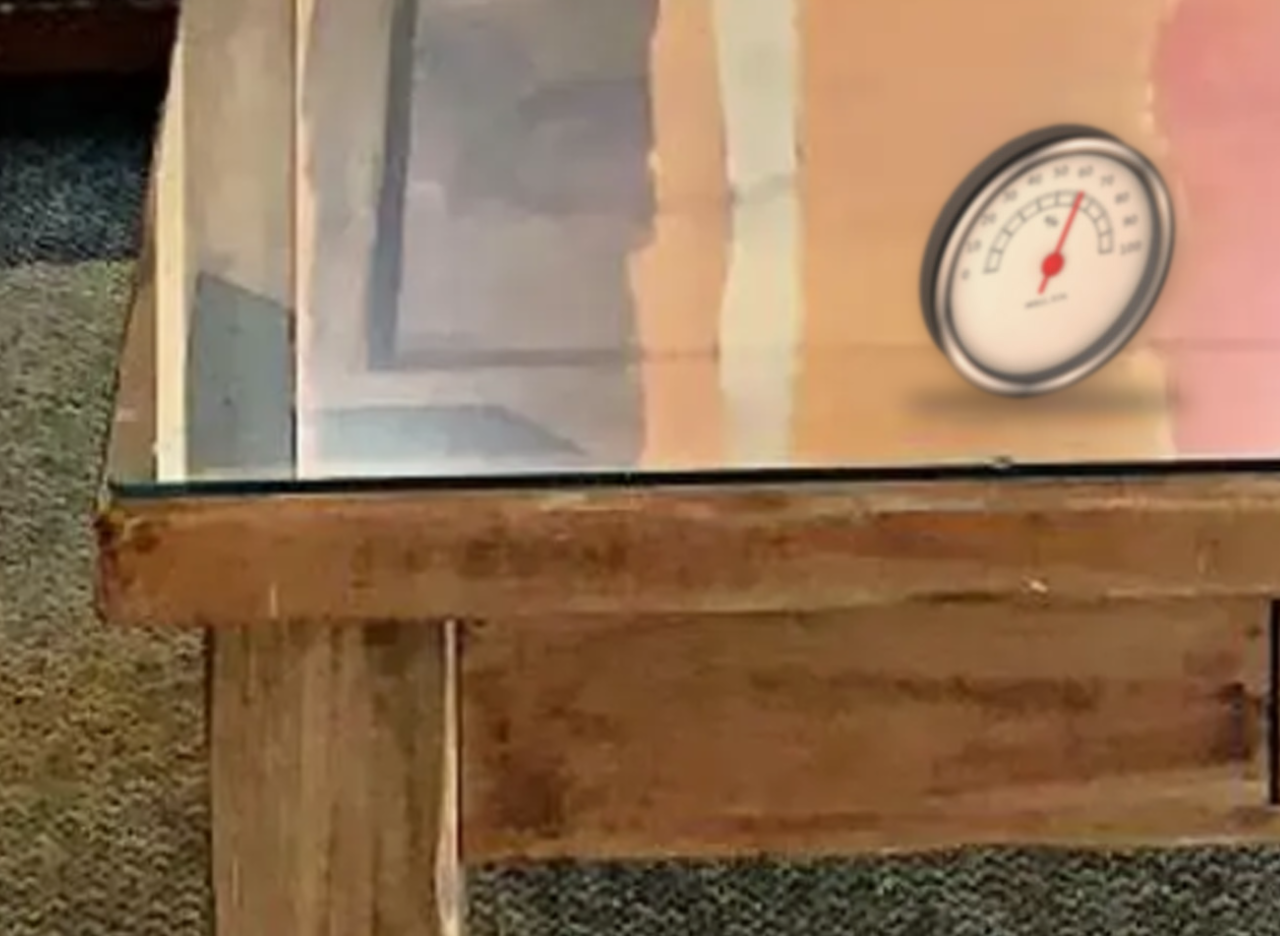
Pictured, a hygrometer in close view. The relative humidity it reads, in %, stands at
60 %
